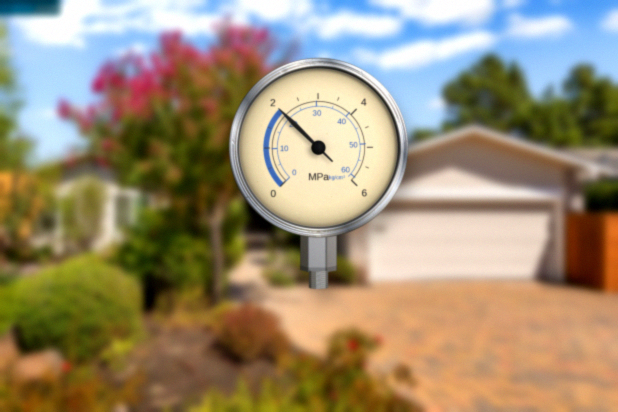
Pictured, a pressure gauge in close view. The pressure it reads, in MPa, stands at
2 MPa
